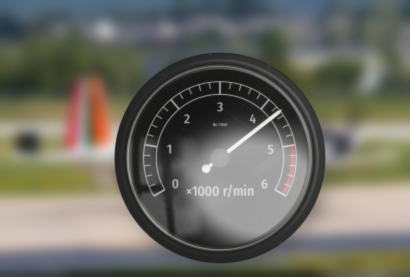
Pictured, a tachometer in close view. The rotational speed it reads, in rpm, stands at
4300 rpm
